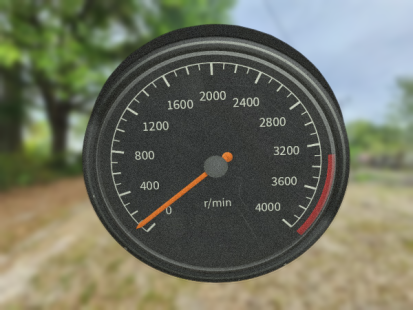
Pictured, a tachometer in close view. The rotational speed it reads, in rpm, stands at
100 rpm
